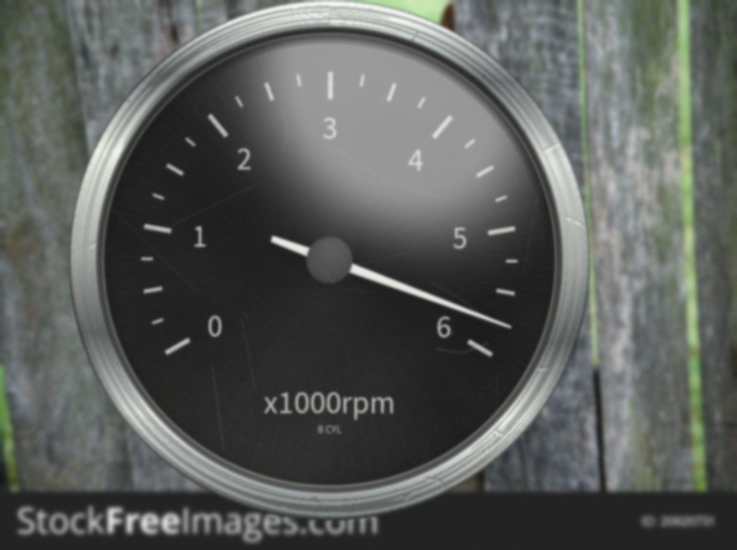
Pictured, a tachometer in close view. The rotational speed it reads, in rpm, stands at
5750 rpm
